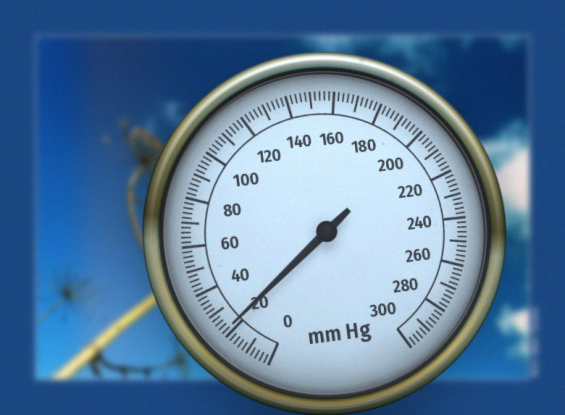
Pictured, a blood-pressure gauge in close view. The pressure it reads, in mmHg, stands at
22 mmHg
